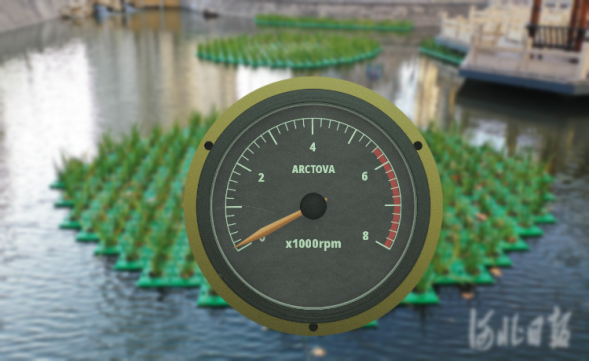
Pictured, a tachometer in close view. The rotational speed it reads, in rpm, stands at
100 rpm
